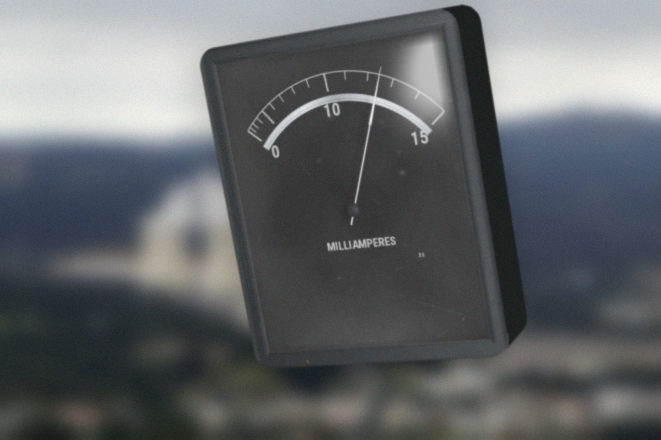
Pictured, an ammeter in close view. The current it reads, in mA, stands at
12.5 mA
